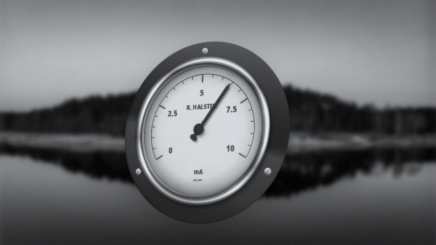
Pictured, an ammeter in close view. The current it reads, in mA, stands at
6.5 mA
